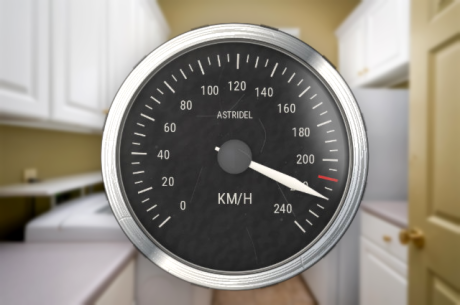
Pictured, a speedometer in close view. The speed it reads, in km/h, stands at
220 km/h
